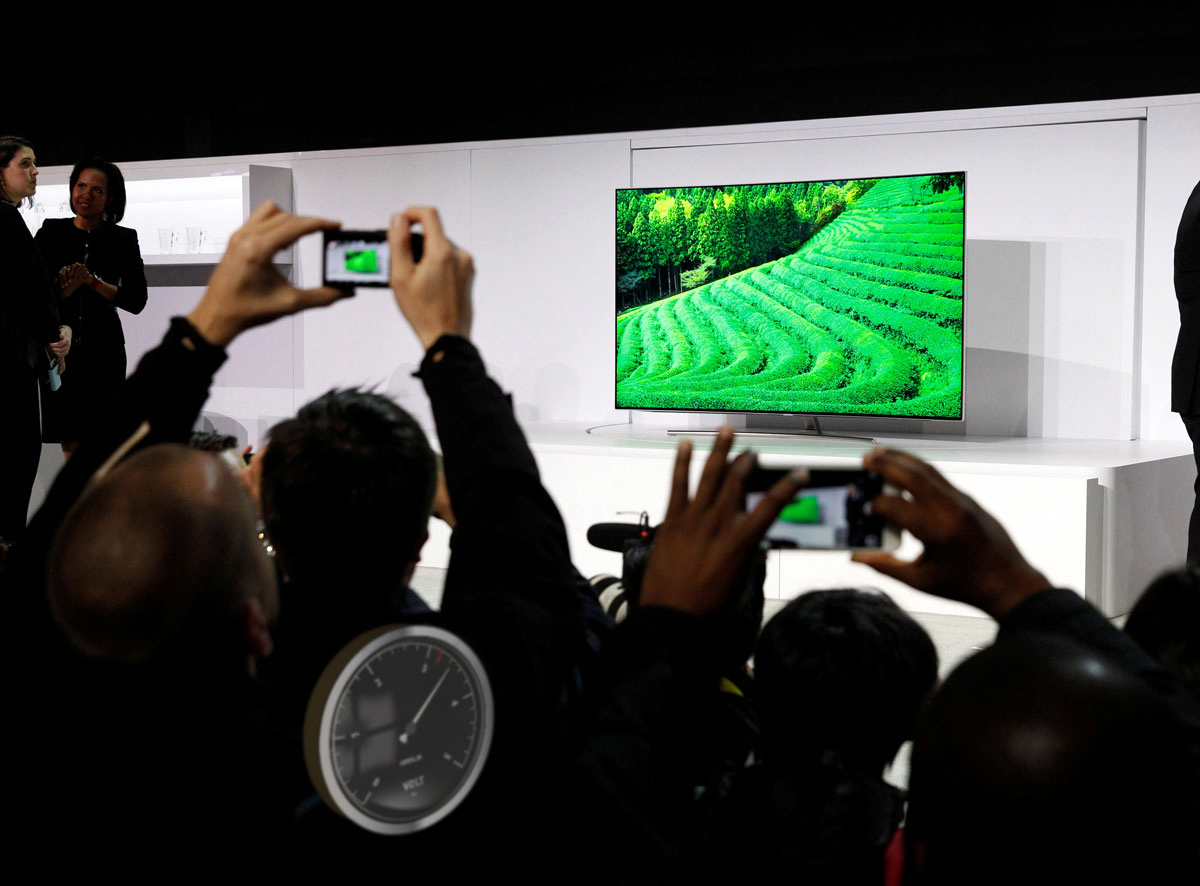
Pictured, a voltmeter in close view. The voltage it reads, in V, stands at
3.4 V
